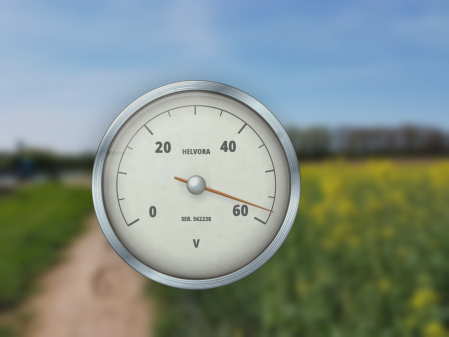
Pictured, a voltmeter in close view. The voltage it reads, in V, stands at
57.5 V
